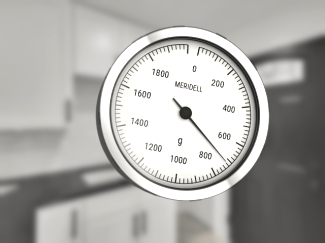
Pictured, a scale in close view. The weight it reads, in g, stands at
720 g
